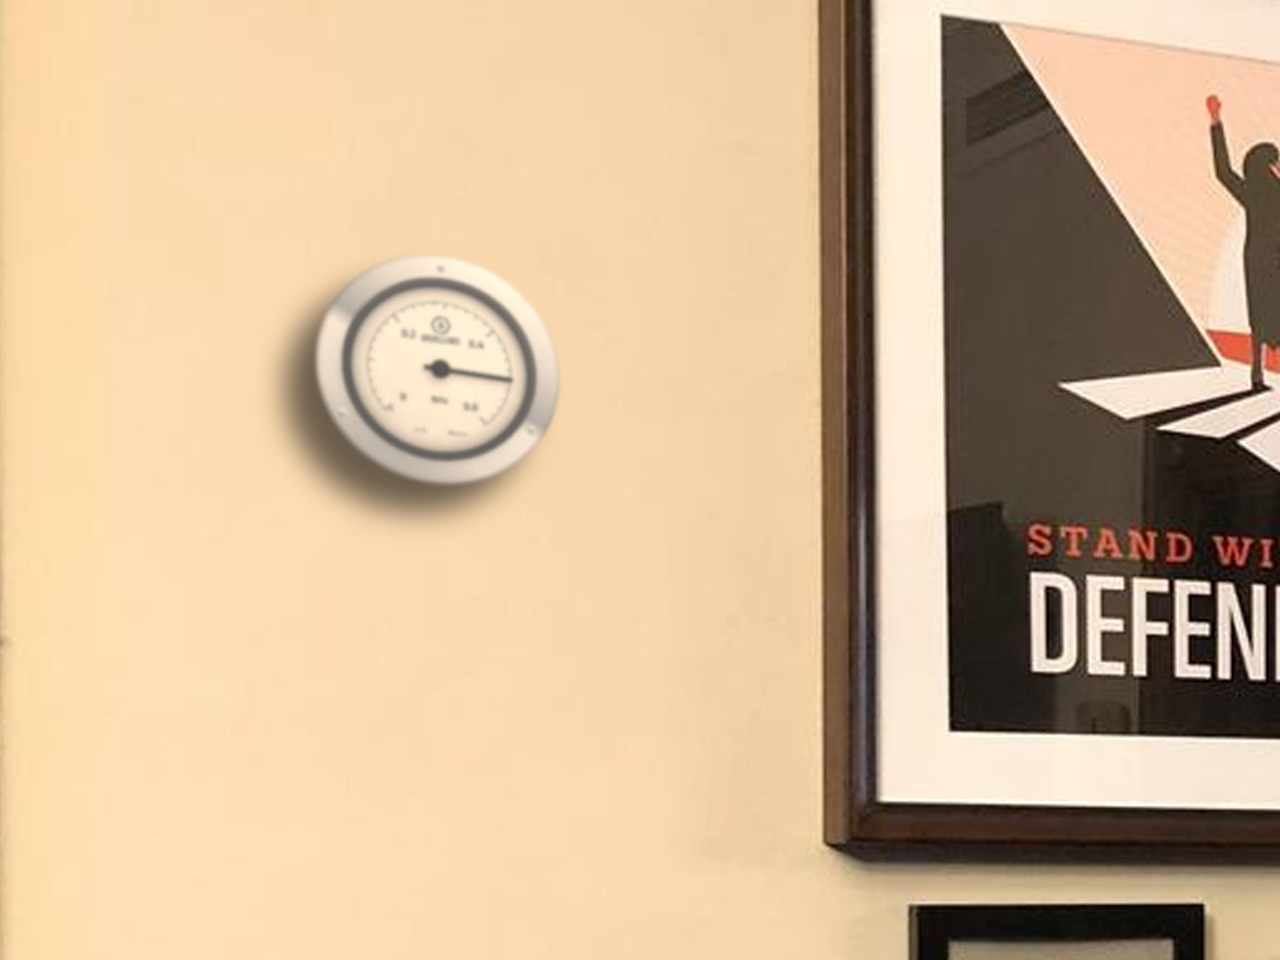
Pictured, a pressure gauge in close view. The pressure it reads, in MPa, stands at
0.5 MPa
